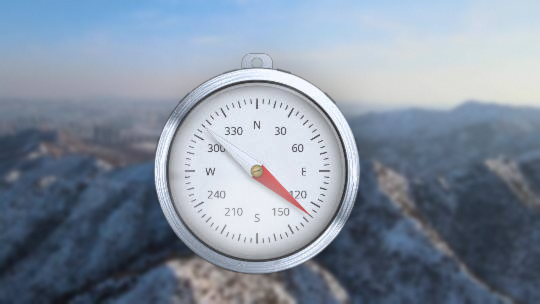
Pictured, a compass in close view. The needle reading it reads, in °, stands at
130 °
